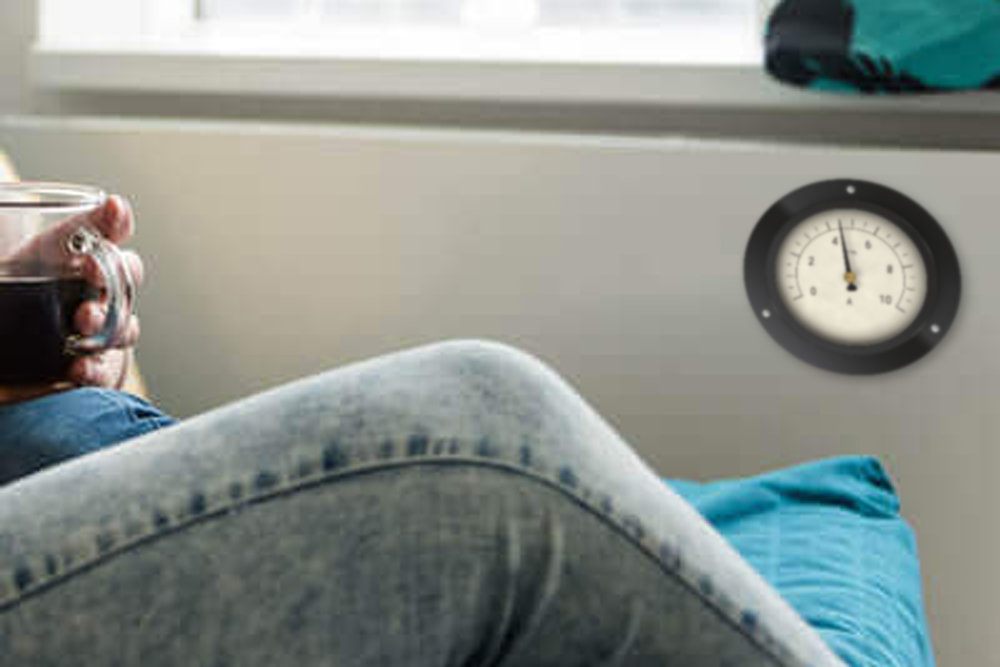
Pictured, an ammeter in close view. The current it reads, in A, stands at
4.5 A
